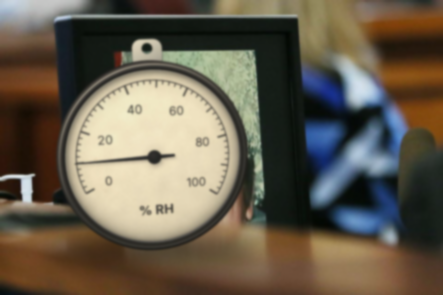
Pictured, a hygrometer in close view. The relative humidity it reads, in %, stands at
10 %
